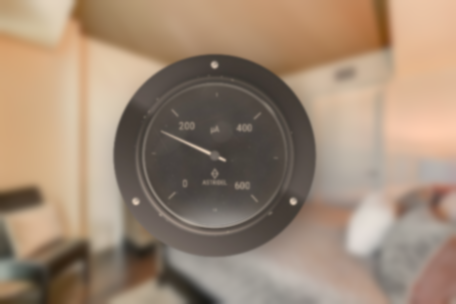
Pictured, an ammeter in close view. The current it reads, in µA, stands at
150 µA
